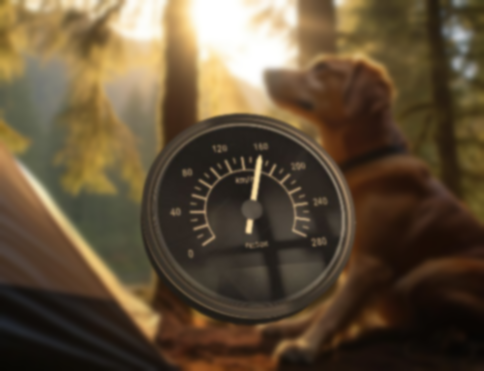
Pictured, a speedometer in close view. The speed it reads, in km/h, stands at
160 km/h
